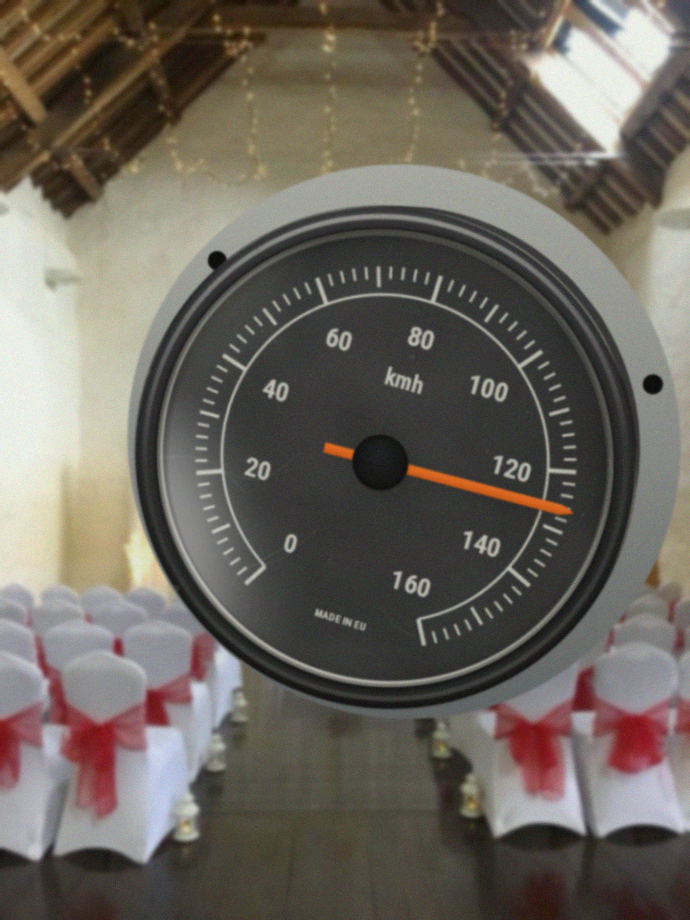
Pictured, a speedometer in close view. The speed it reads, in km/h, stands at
126 km/h
